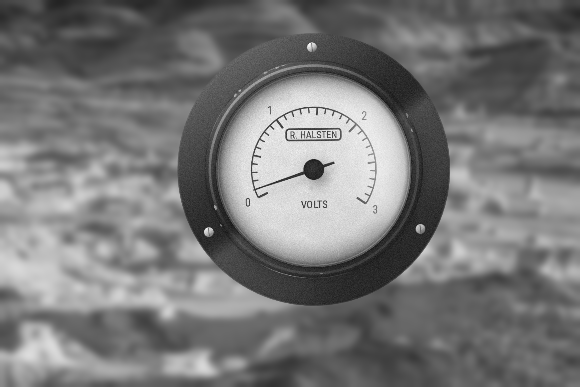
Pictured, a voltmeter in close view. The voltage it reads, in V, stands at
0.1 V
